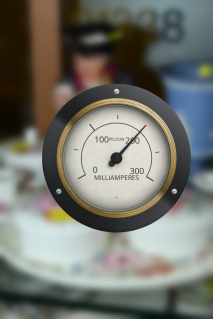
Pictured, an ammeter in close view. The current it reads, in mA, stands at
200 mA
